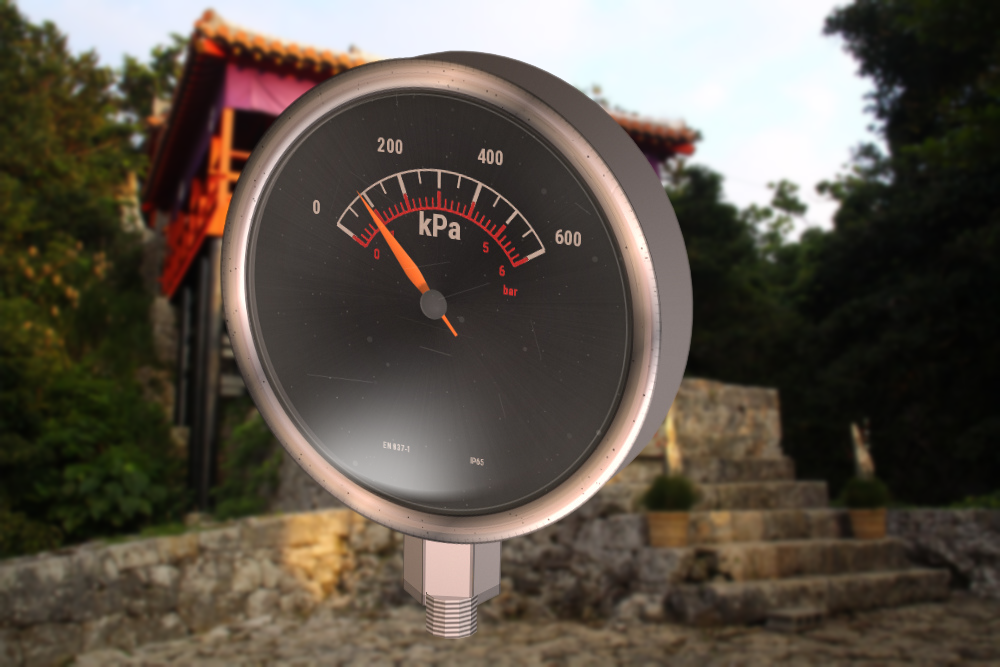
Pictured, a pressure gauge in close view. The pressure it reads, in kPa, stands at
100 kPa
